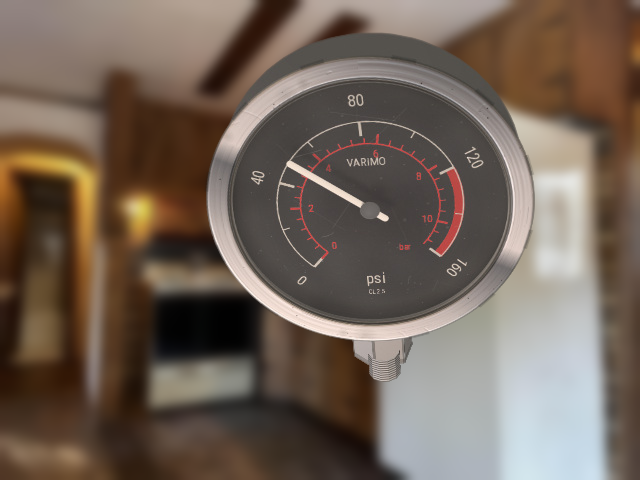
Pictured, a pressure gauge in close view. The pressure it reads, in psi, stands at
50 psi
